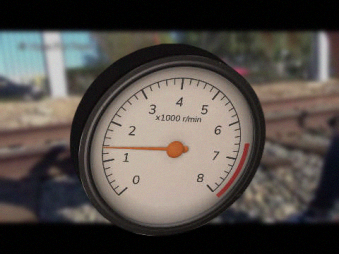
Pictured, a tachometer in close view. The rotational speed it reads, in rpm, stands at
1400 rpm
